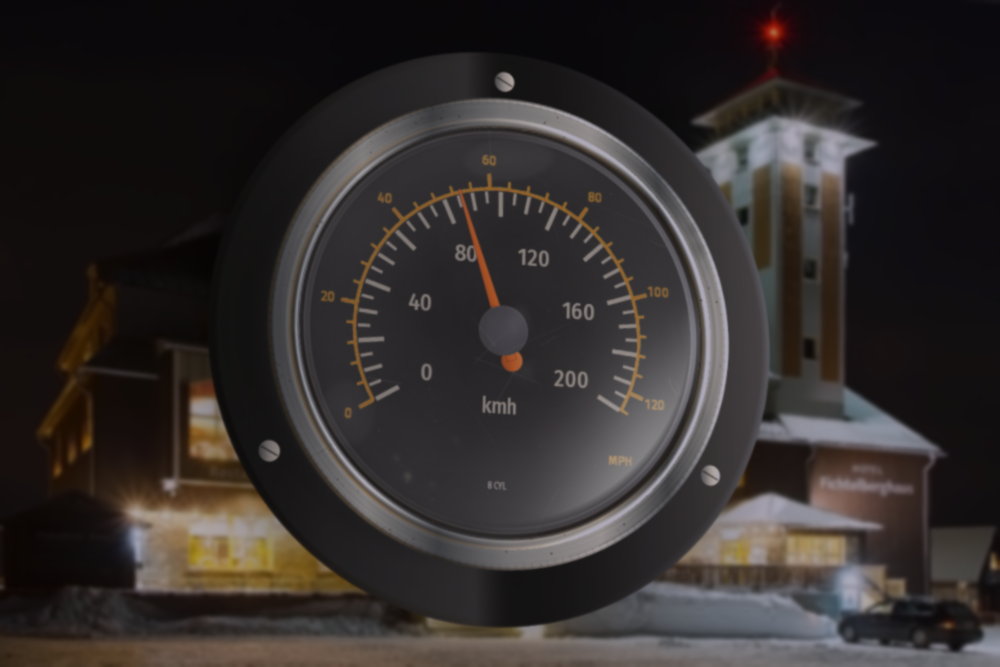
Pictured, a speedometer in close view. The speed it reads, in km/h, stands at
85 km/h
